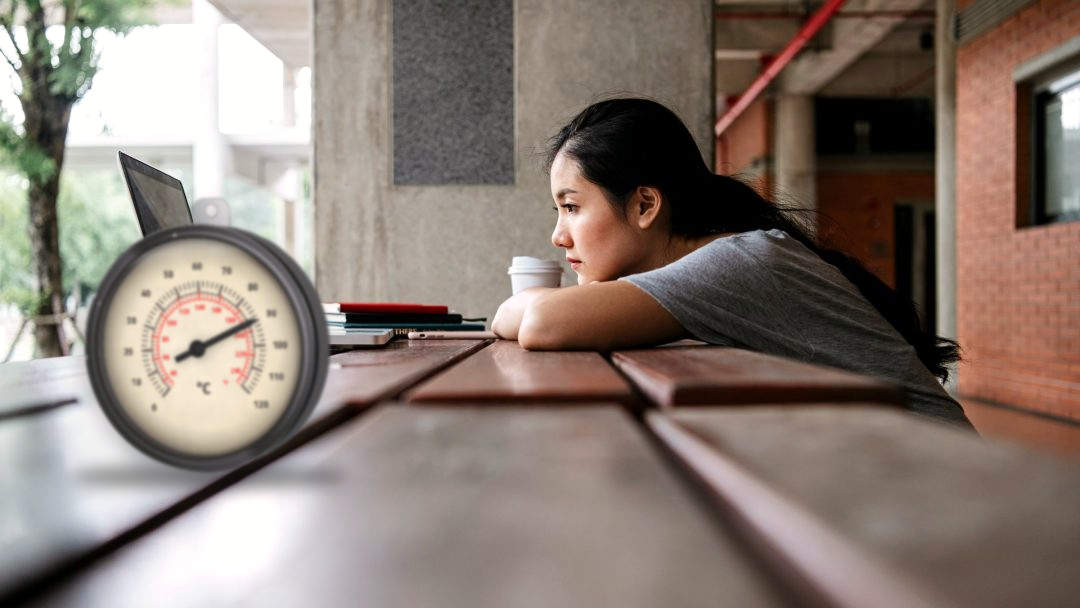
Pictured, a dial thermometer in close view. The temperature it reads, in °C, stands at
90 °C
